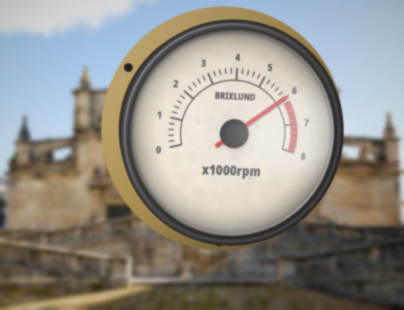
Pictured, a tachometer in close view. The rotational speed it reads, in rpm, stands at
6000 rpm
